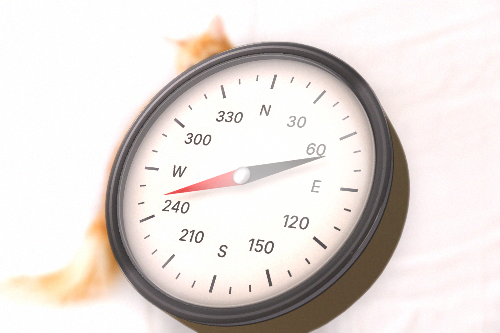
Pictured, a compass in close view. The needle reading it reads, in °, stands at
250 °
